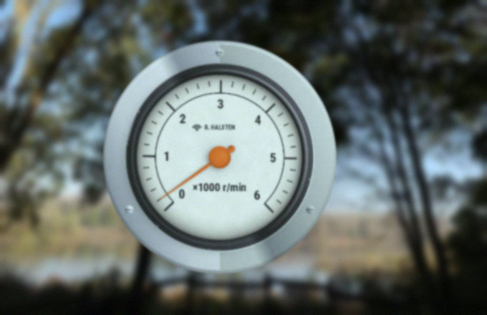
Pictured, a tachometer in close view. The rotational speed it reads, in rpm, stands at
200 rpm
